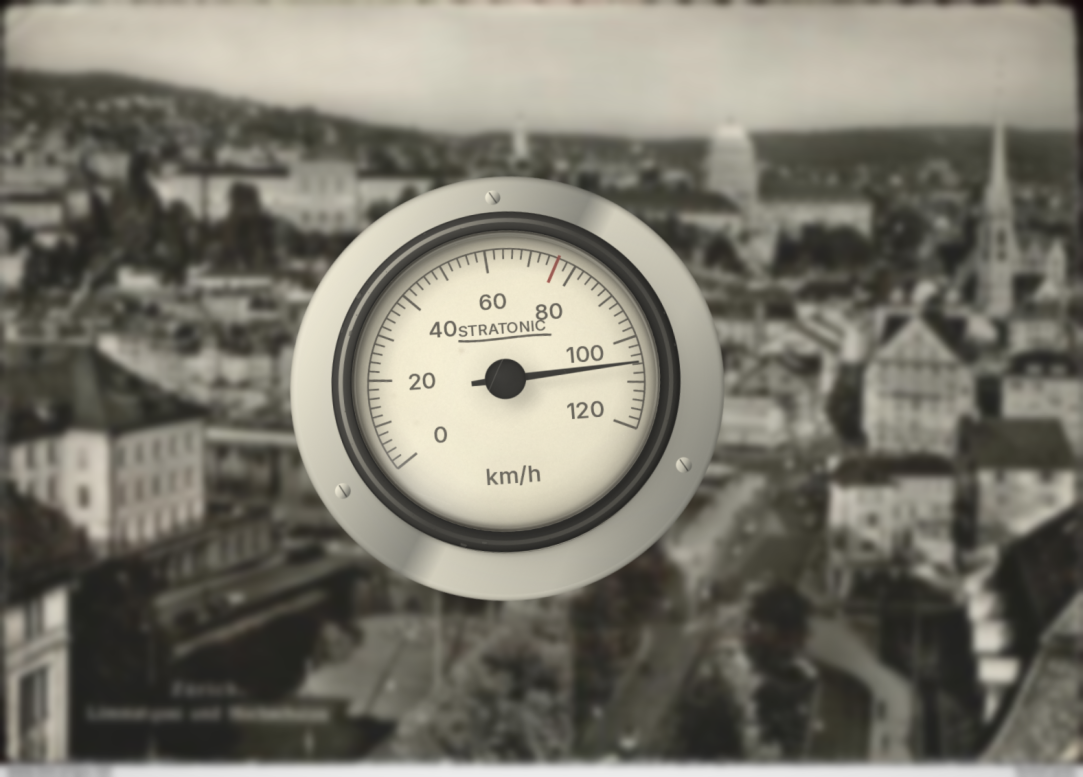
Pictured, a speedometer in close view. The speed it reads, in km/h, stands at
106 km/h
